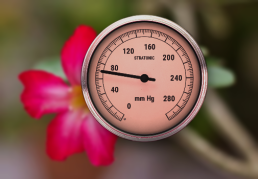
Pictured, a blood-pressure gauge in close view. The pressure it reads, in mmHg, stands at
70 mmHg
